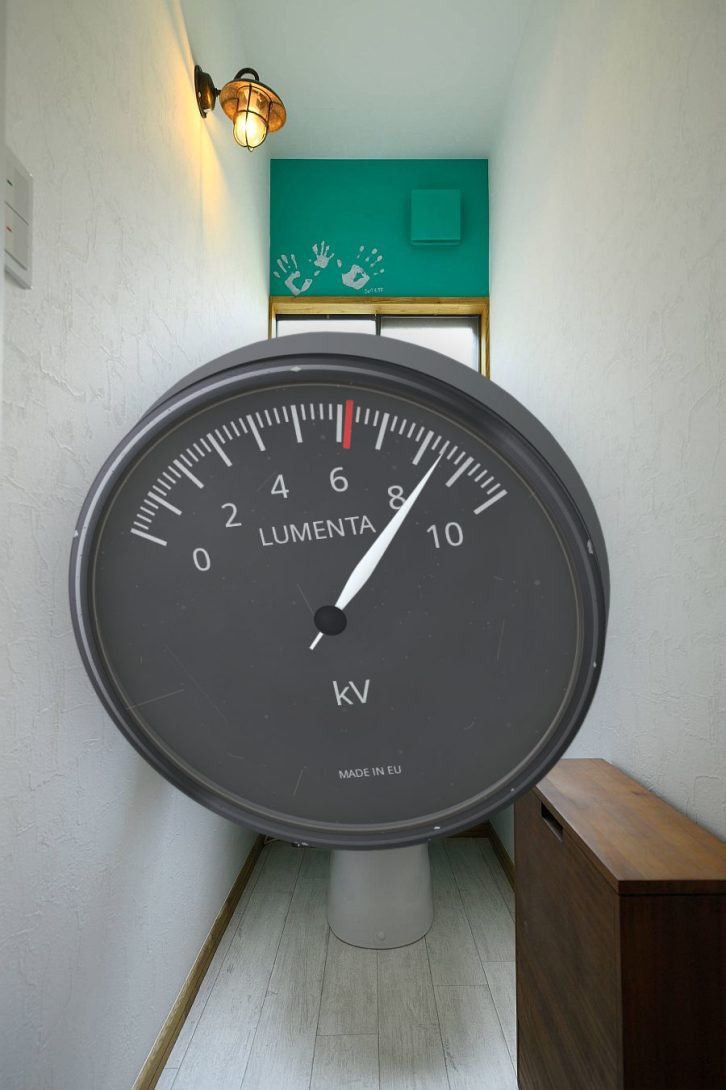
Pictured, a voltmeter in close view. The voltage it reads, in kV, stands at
8.4 kV
